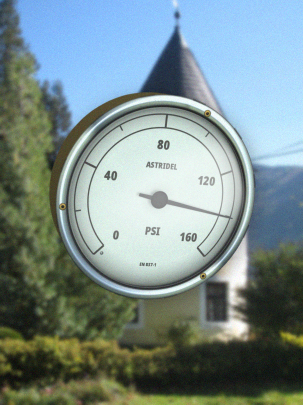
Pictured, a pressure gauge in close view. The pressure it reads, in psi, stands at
140 psi
